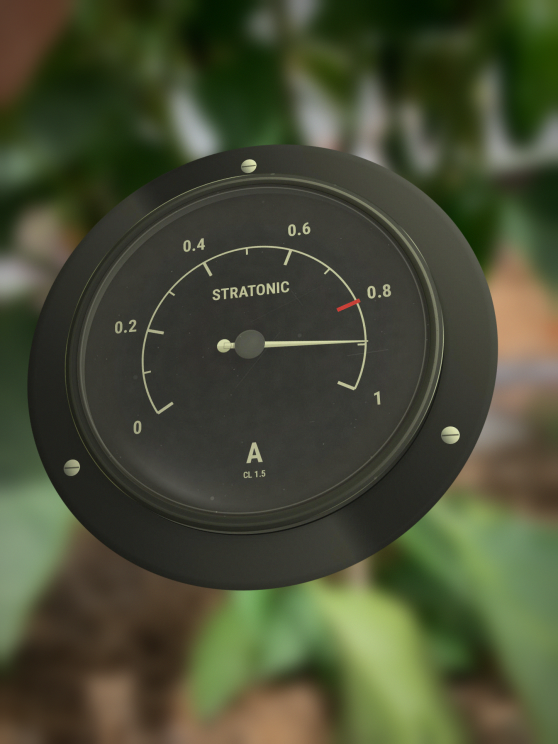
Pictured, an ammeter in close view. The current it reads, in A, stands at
0.9 A
